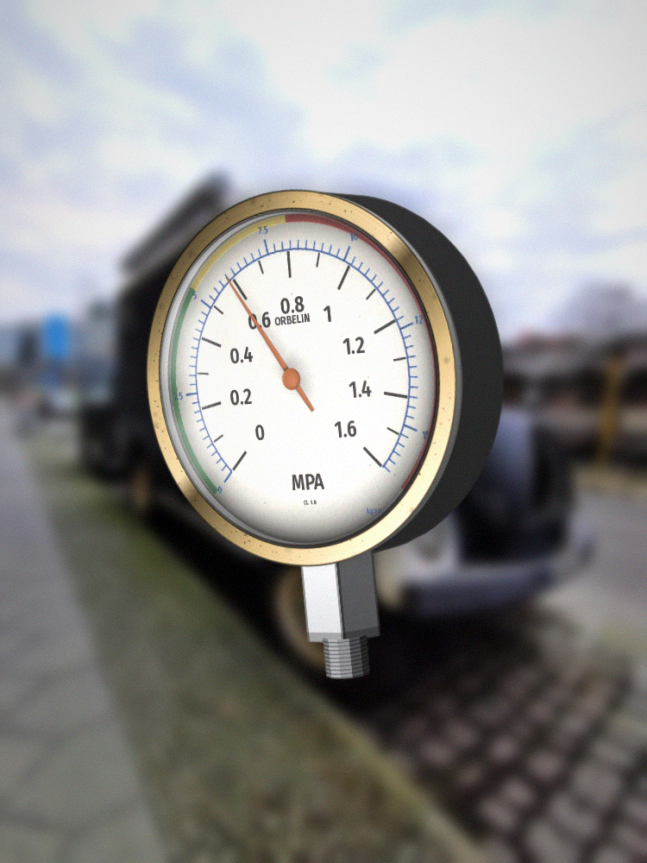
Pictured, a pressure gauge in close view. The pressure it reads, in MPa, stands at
0.6 MPa
